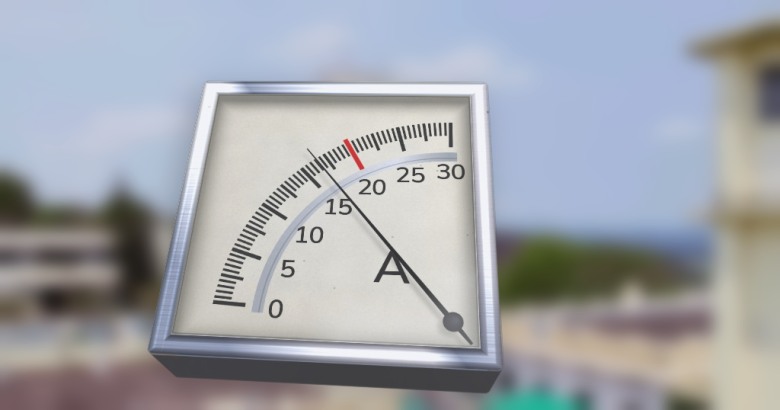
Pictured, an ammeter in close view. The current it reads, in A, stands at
16.5 A
